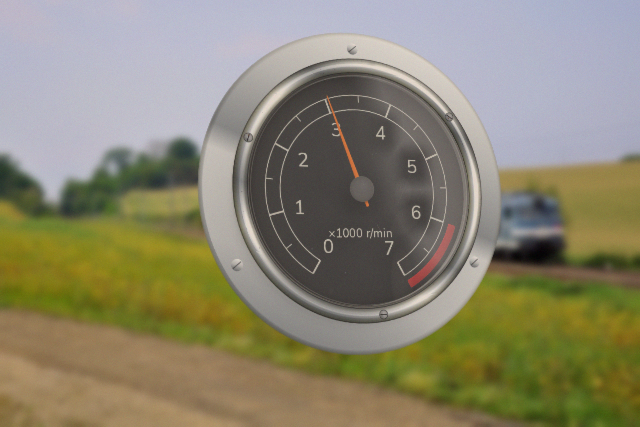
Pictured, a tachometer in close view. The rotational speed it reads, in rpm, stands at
3000 rpm
